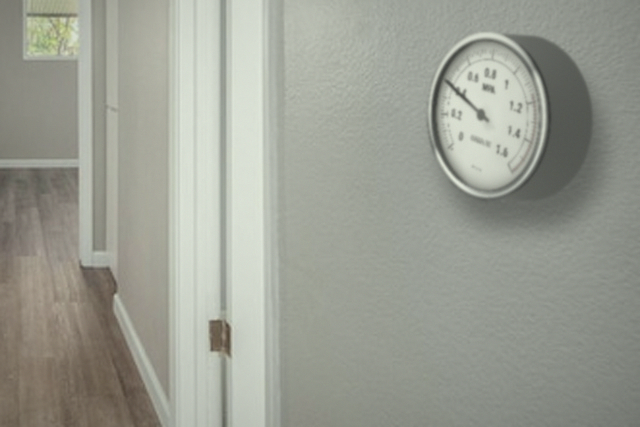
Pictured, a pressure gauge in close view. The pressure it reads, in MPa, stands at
0.4 MPa
